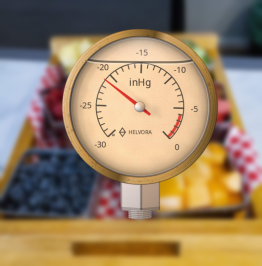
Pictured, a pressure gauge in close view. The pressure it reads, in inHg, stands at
-21 inHg
